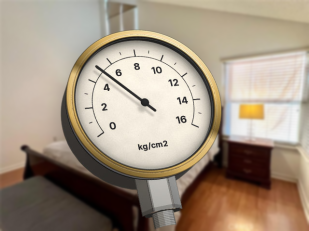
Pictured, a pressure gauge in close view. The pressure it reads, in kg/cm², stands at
5 kg/cm²
